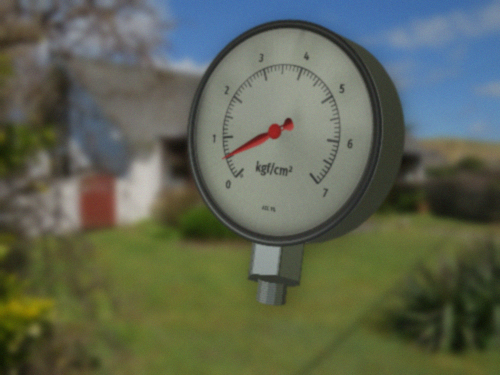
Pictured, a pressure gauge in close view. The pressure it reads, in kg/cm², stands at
0.5 kg/cm²
